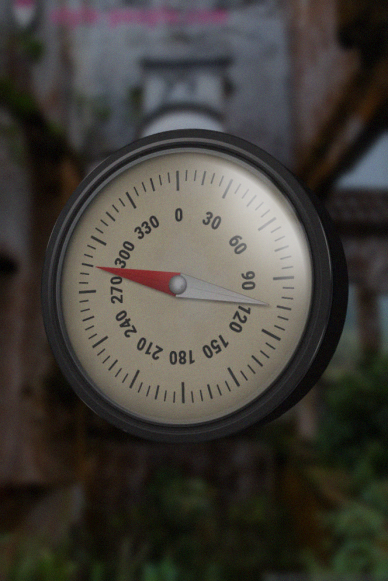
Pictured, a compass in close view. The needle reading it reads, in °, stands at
285 °
